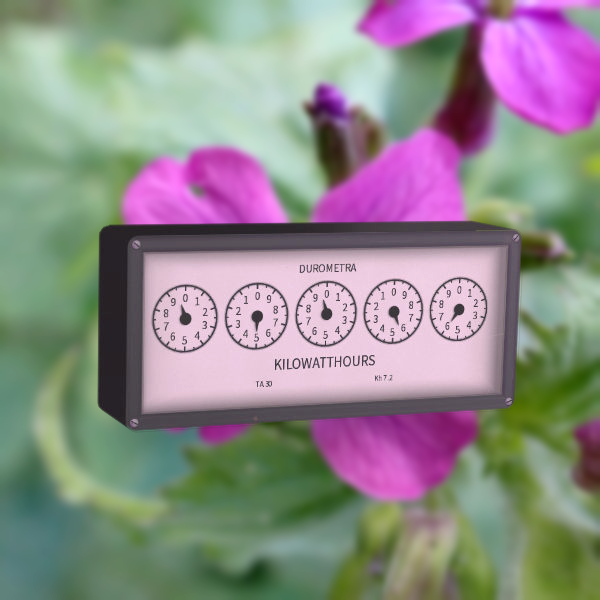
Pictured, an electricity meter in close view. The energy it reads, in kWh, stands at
94956 kWh
